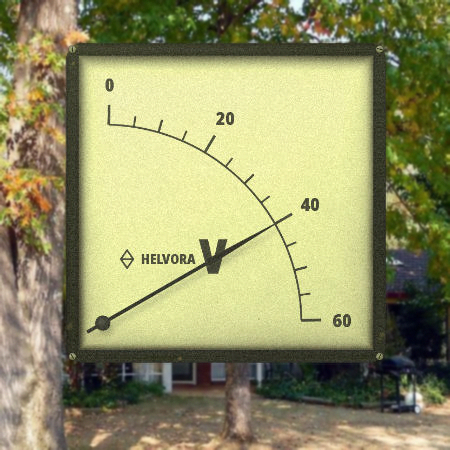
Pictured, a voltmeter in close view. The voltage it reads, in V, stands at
40 V
